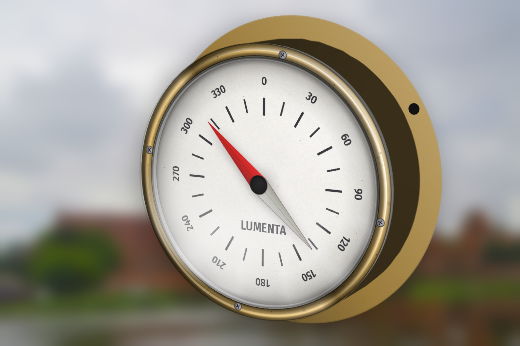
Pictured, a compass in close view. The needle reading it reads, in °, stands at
315 °
